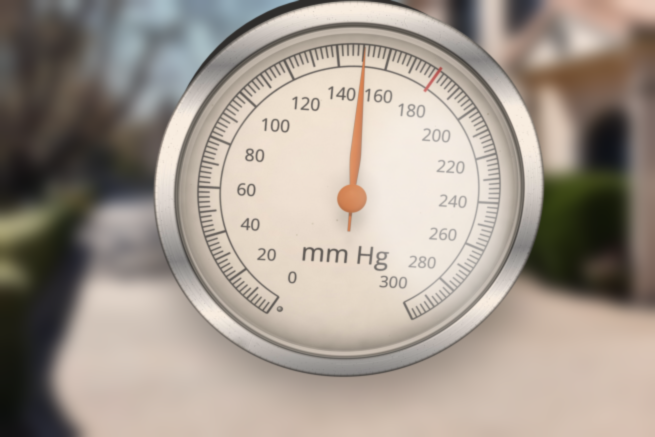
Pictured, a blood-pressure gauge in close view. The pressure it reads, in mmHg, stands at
150 mmHg
